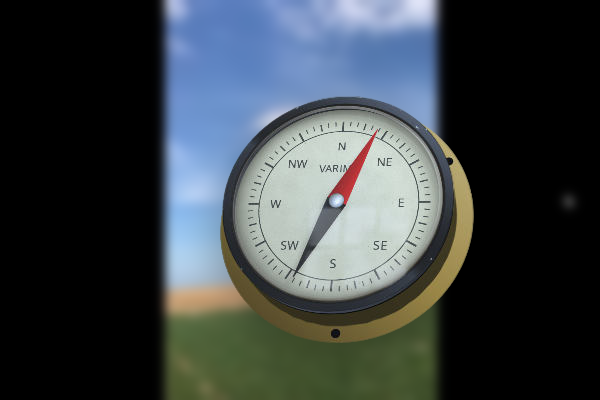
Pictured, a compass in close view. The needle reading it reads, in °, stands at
25 °
